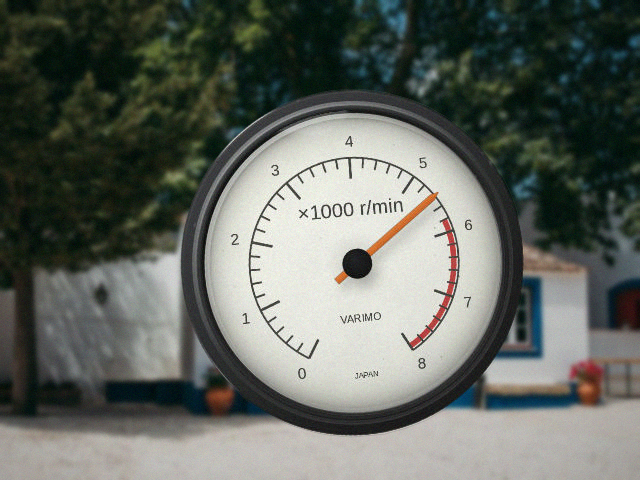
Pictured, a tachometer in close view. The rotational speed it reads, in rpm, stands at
5400 rpm
